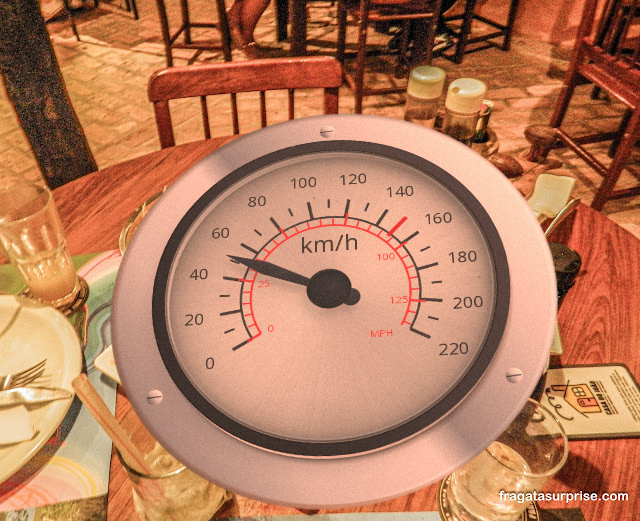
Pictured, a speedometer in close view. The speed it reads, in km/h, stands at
50 km/h
